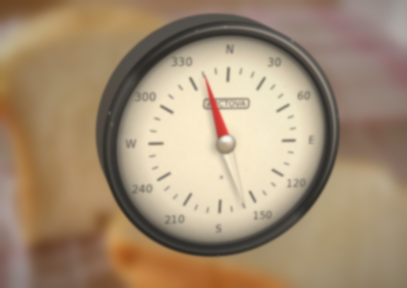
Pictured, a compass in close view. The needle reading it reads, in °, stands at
340 °
